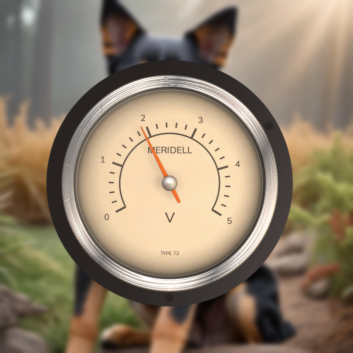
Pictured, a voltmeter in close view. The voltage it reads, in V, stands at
1.9 V
